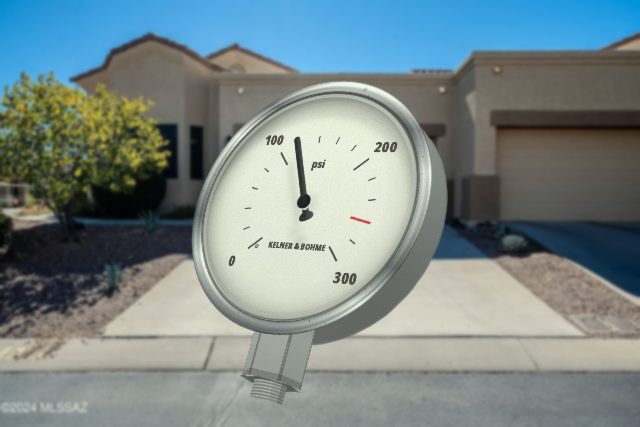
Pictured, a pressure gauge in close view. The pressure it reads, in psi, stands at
120 psi
